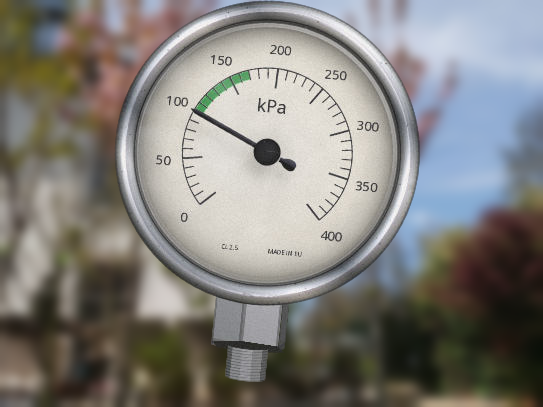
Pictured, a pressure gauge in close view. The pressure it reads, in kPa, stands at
100 kPa
